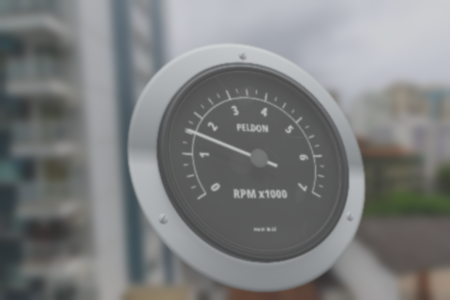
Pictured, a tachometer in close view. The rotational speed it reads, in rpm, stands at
1500 rpm
